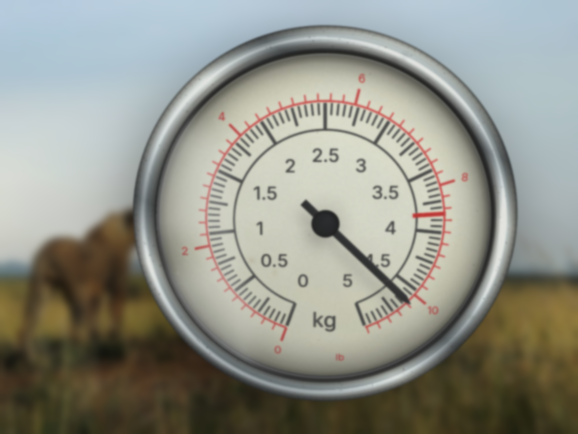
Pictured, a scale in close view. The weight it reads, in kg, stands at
4.6 kg
